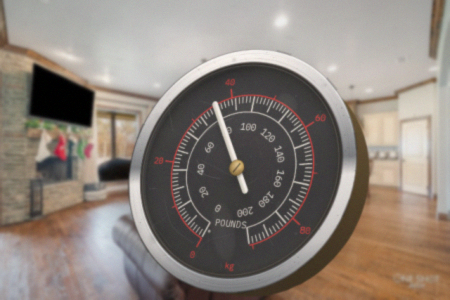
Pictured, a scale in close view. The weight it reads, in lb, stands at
80 lb
